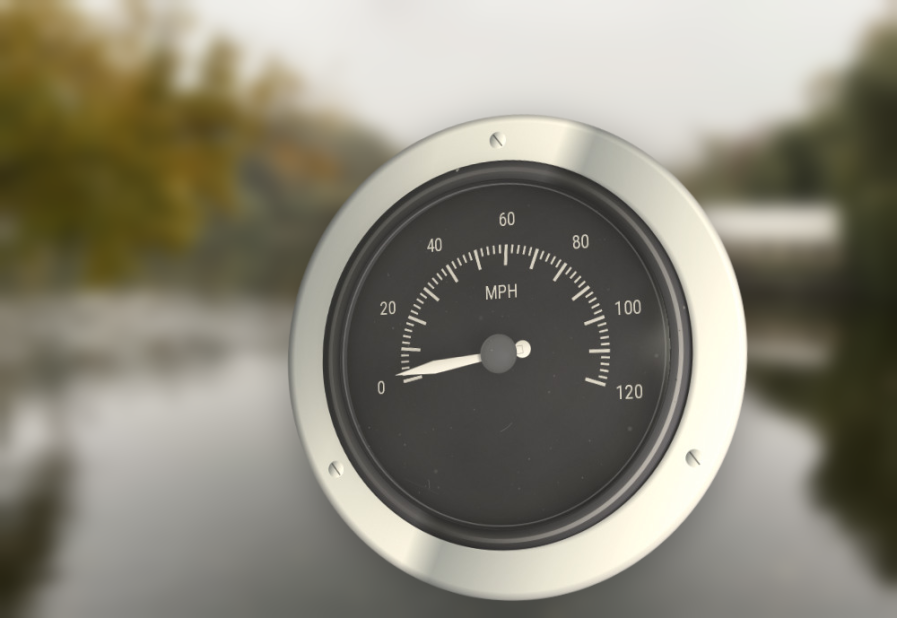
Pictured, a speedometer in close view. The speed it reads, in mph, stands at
2 mph
